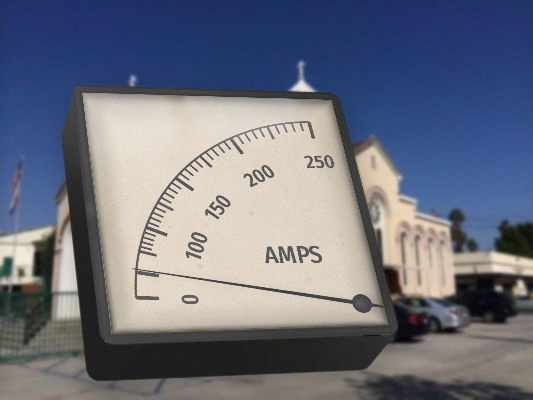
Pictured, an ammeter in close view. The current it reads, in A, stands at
50 A
